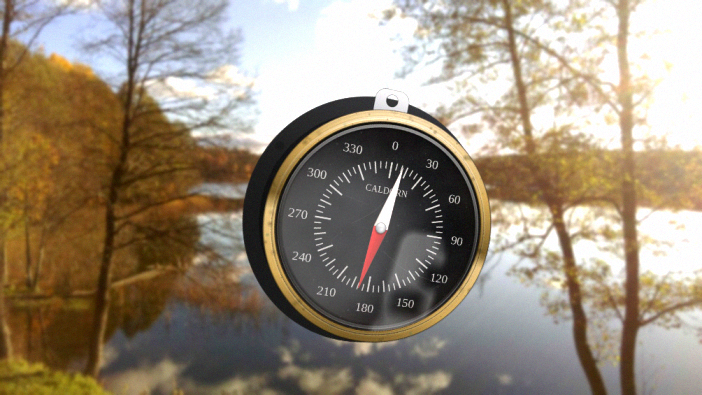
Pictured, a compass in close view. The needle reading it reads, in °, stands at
190 °
